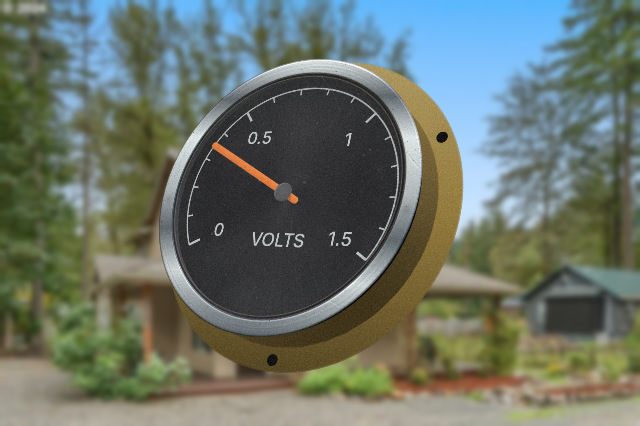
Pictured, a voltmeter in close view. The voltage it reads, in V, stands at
0.35 V
